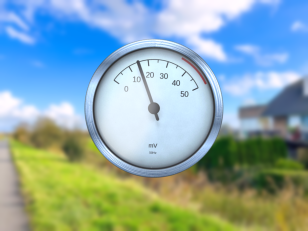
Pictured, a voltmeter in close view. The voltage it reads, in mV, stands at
15 mV
